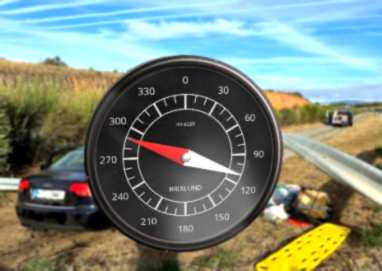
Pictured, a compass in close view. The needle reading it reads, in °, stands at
290 °
